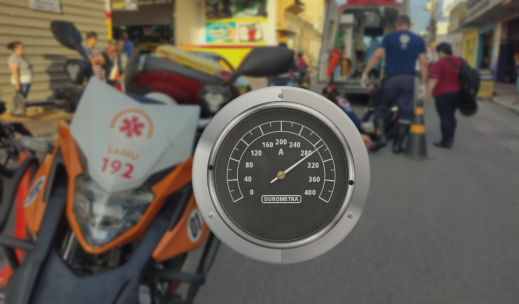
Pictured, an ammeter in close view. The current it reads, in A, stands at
290 A
